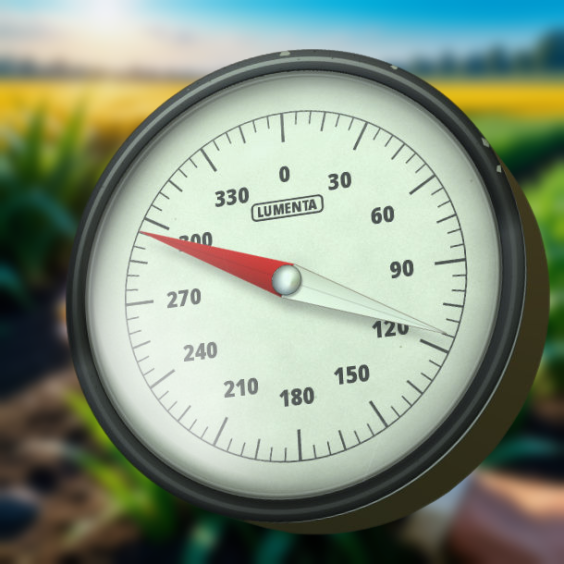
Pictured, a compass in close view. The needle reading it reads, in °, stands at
295 °
